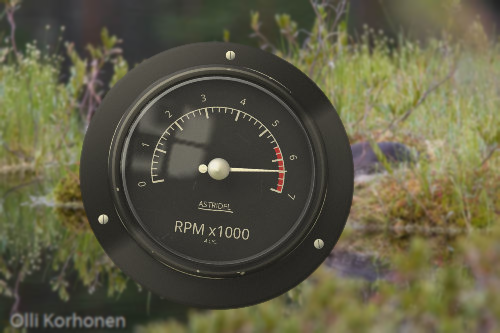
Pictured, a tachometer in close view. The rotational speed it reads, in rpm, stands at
6400 rpm
